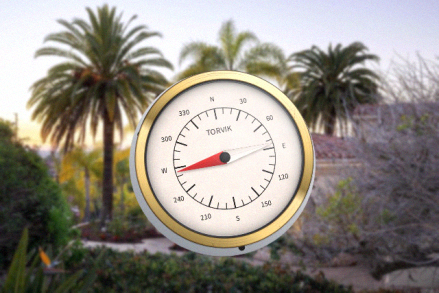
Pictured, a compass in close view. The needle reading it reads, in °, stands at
265 °
